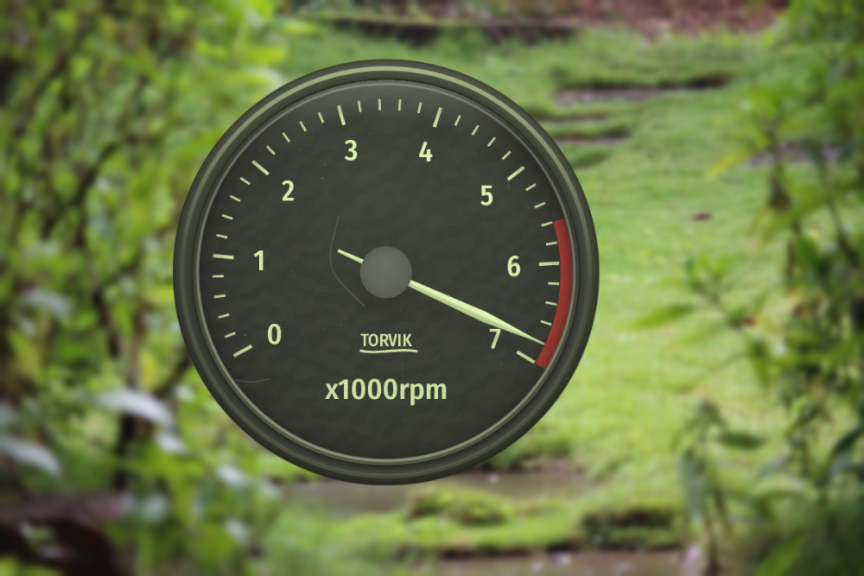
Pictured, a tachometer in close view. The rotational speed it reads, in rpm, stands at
6800 rpm
